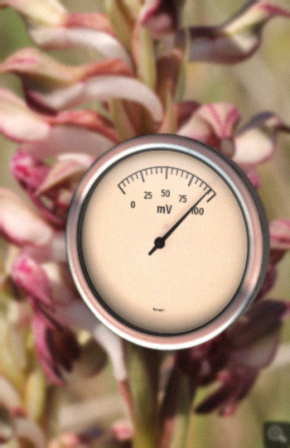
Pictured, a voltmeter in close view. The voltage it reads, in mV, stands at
95 mV
